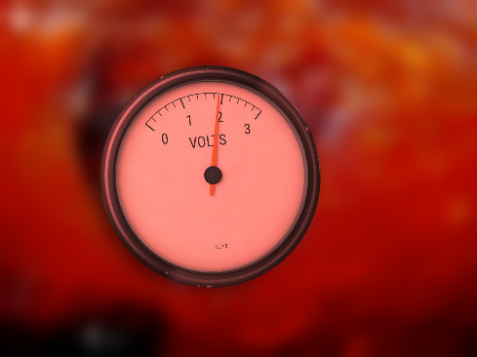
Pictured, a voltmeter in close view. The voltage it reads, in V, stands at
1.9 V
